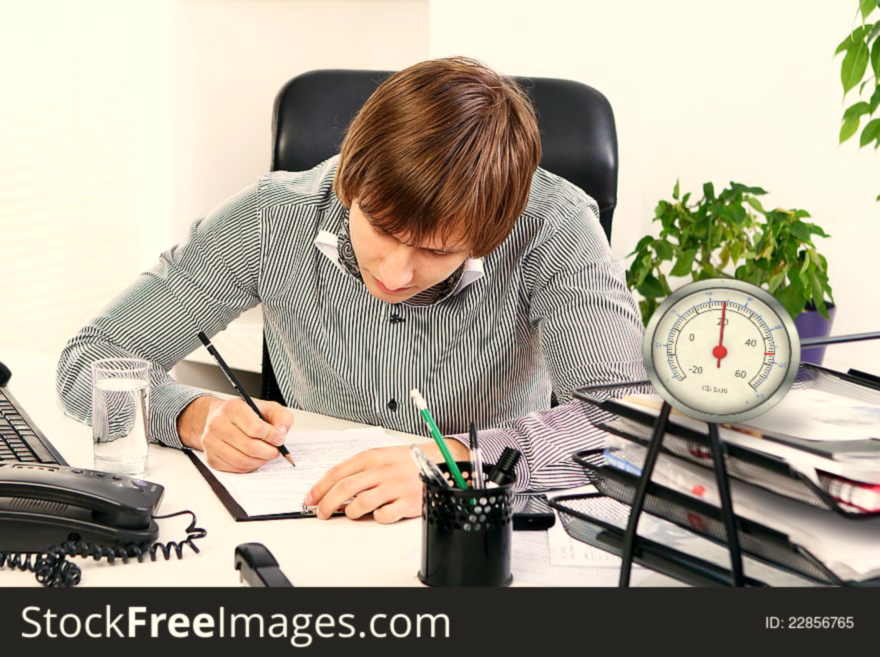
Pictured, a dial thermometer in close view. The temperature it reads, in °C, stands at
20 °C
